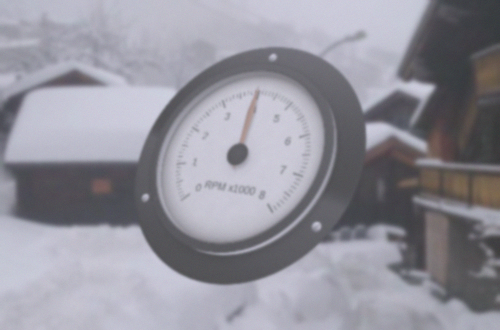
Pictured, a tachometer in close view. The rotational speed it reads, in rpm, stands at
4000 rpm
